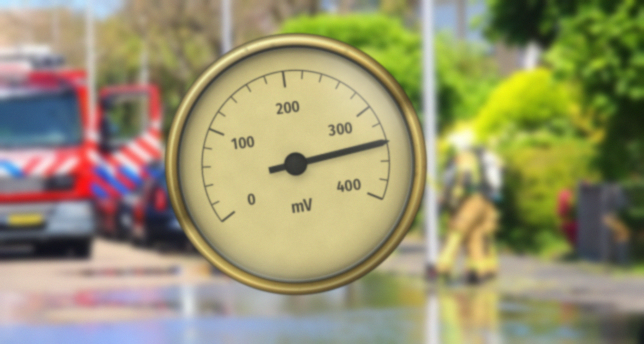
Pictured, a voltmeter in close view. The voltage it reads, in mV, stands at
340 mV
